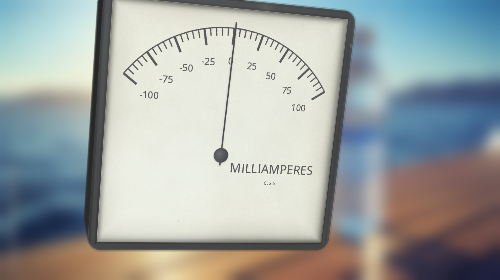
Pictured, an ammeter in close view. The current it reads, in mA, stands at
0 mA
